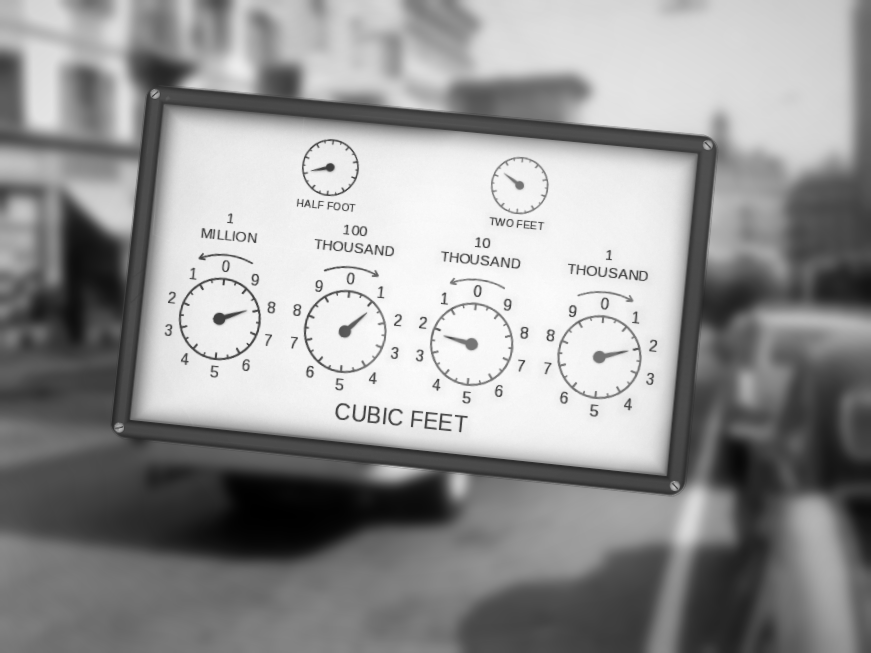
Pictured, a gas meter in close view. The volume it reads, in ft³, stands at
812200 ft³
